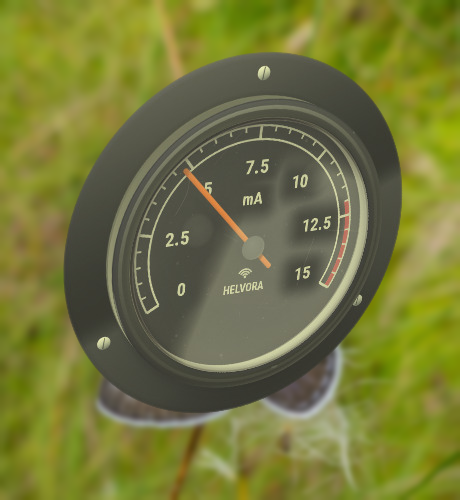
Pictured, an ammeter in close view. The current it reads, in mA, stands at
4.75 mA
